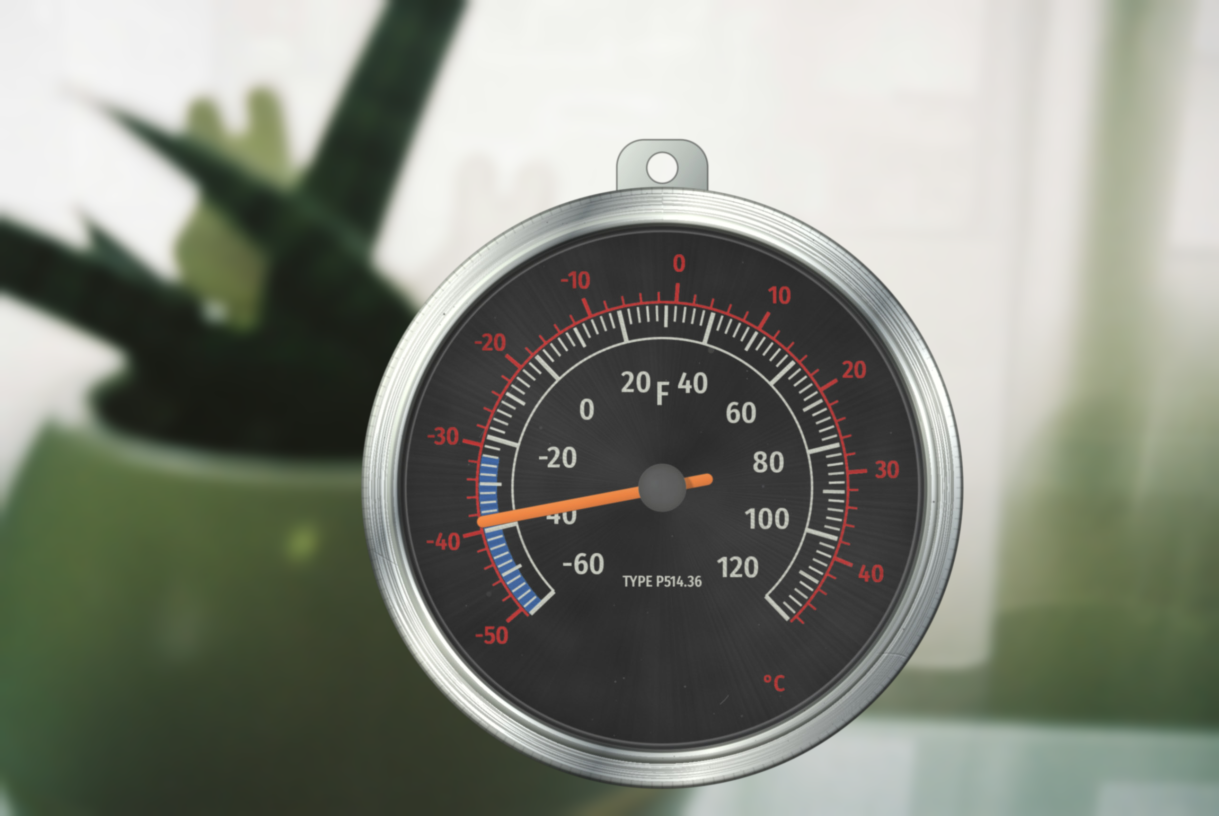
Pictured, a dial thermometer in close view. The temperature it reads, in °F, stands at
-38 °F
